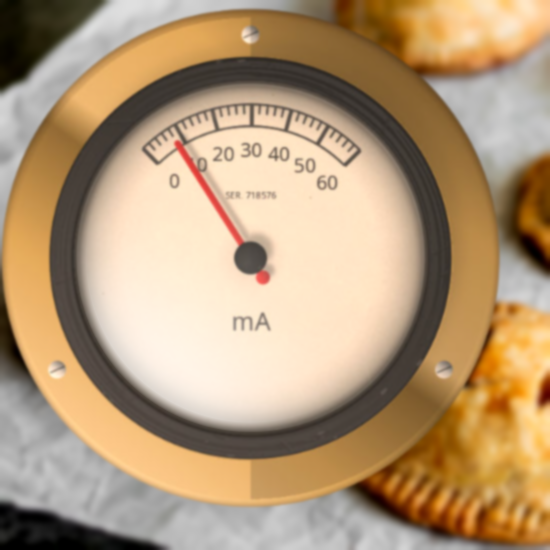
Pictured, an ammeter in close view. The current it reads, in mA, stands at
8 mA
